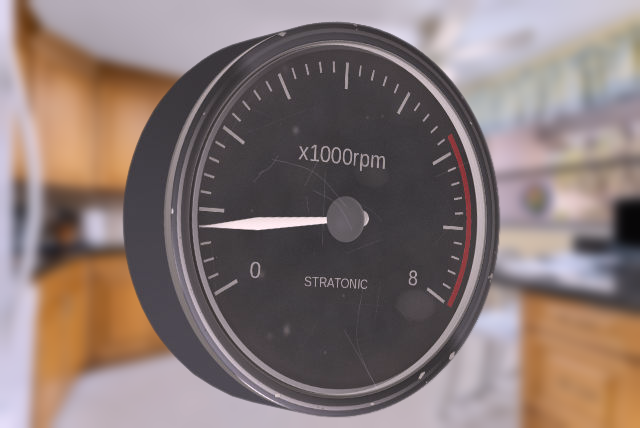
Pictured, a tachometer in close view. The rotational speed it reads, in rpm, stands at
800 rpm
